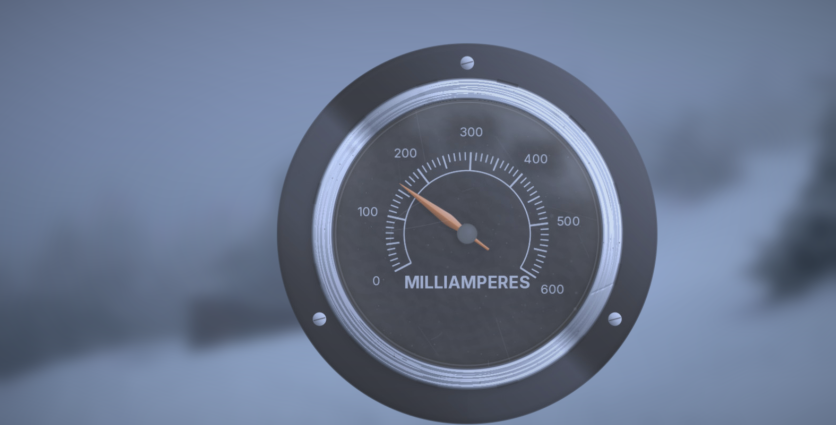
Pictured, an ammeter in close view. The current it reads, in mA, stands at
160 mA
